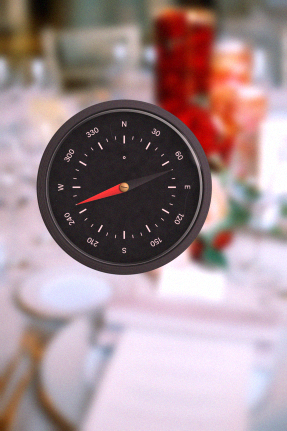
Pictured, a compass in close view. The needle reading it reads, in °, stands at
250 °
